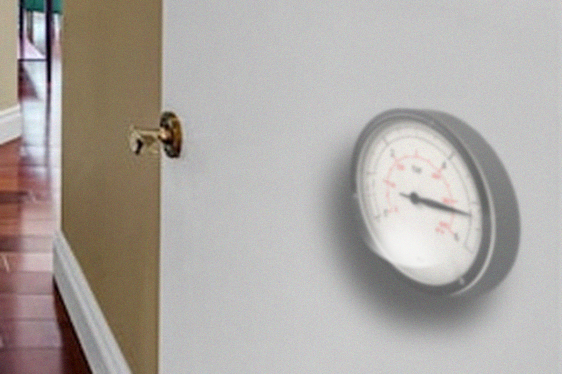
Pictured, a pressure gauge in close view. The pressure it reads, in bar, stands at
5.25 bar
